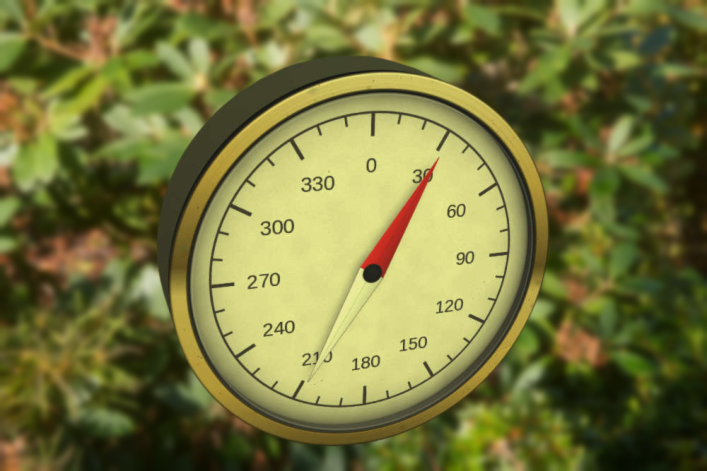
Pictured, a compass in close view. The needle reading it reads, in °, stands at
30 °
